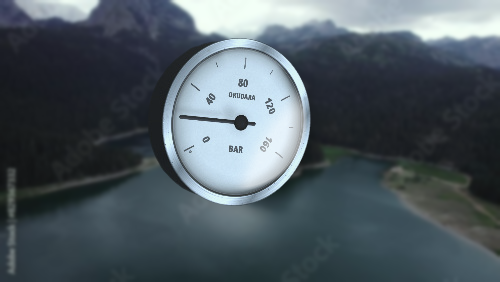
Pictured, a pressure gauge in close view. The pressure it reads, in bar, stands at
20 bar
